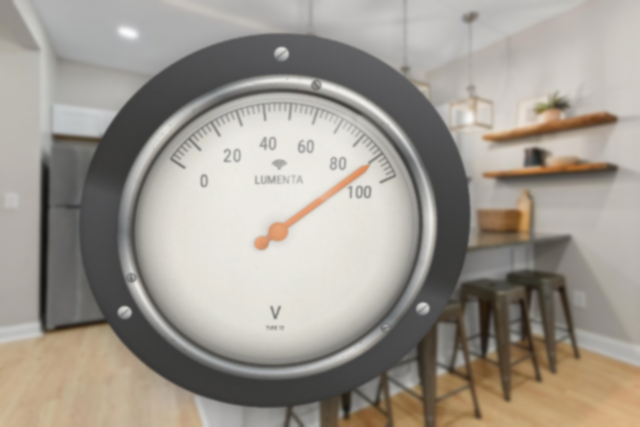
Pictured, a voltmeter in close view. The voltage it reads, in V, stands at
90 V
